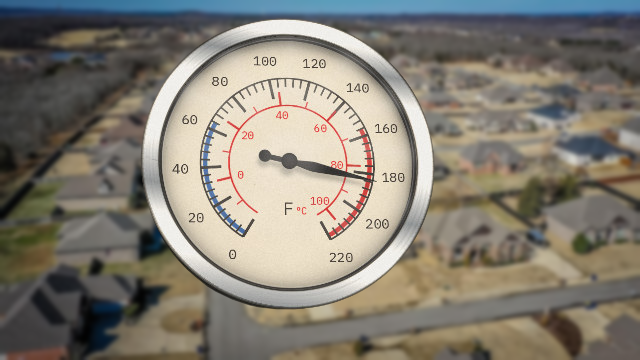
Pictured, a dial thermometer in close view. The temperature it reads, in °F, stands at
184 °F
